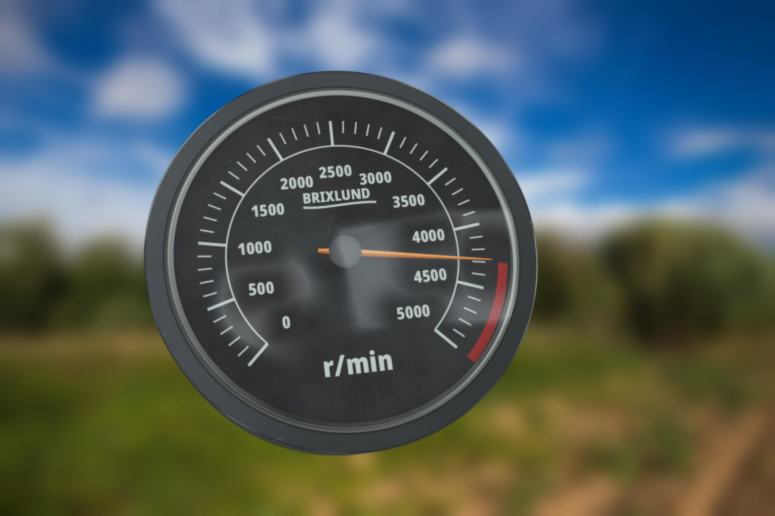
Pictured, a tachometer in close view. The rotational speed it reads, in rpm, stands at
4300 rpm
